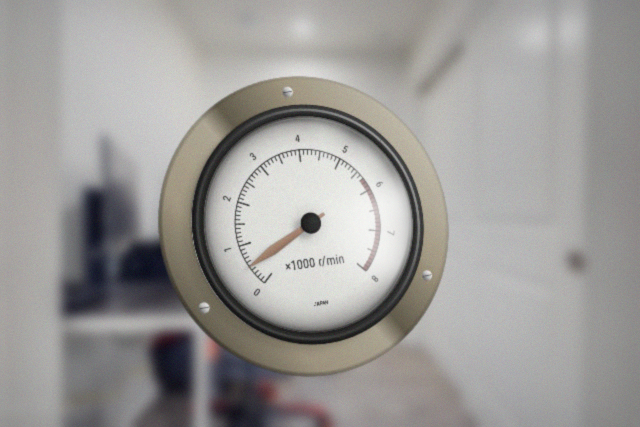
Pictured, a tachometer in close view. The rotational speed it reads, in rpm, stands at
500 rpm
